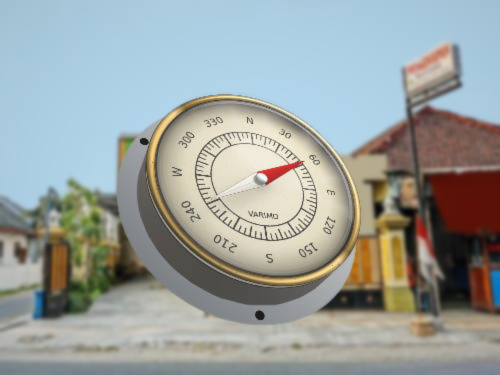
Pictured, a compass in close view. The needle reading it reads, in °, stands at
60 °
